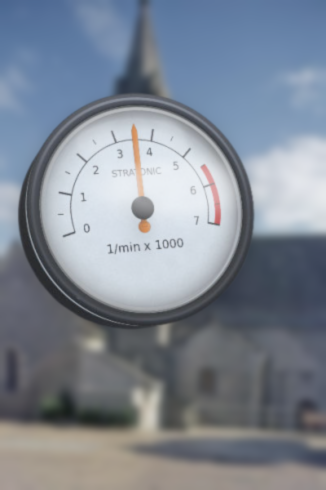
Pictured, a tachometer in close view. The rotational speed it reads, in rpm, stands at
3500 rpm
